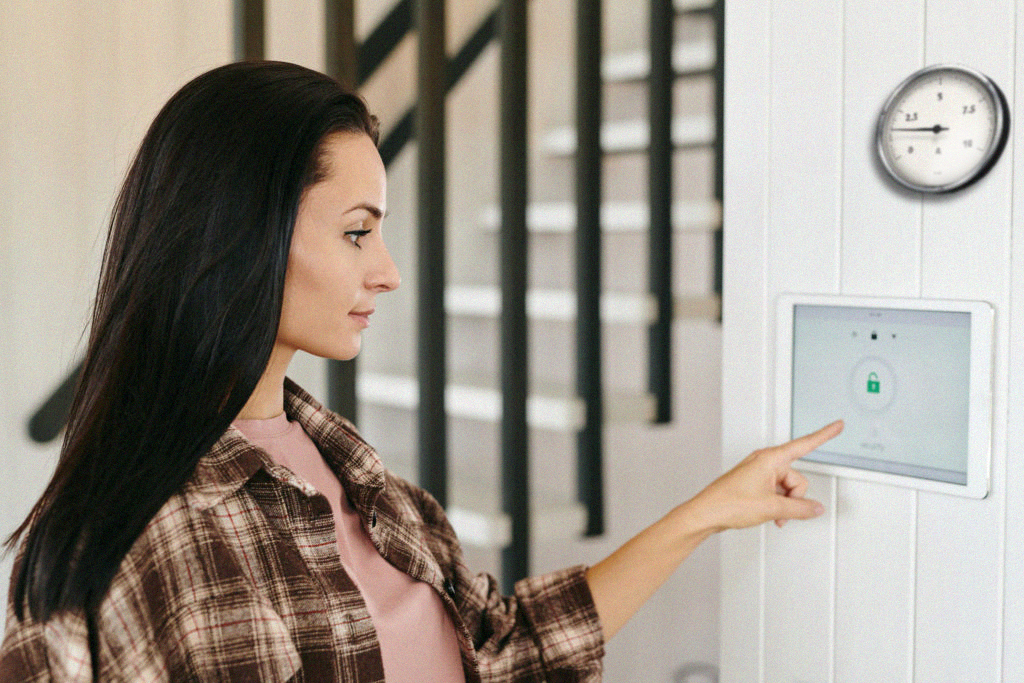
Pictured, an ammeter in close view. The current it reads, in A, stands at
1.5 A
